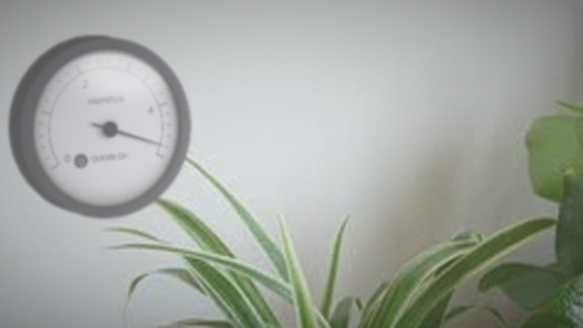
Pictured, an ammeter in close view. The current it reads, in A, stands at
4.8 A
